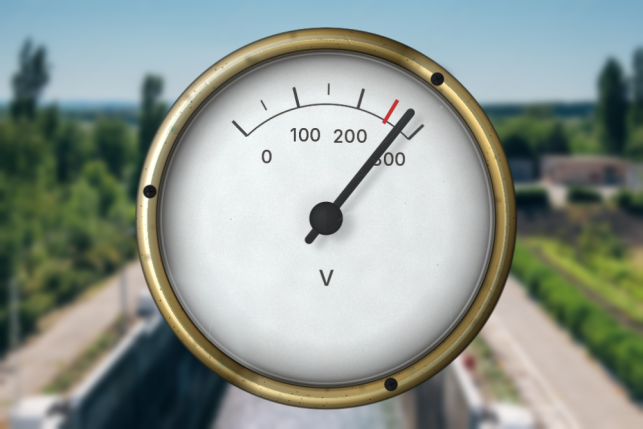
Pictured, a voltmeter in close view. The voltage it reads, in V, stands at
275 V
